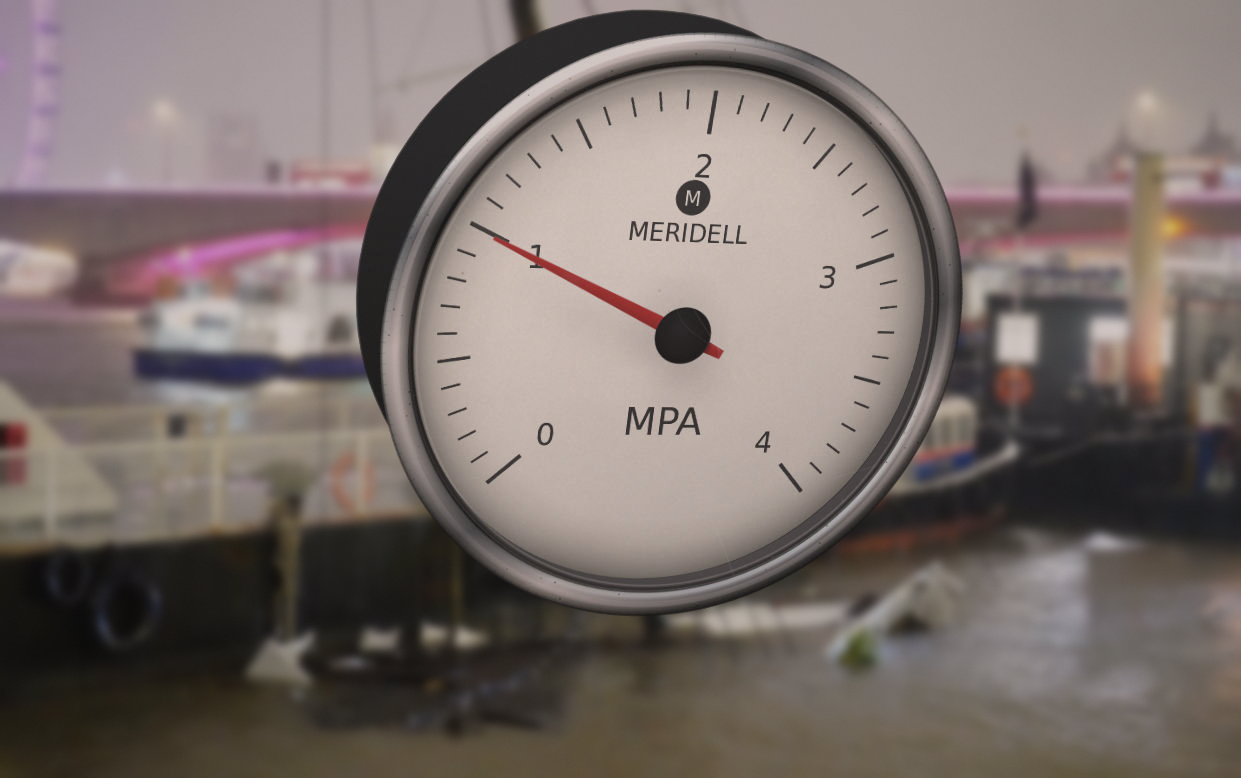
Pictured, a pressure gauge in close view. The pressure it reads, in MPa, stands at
1 MPa
